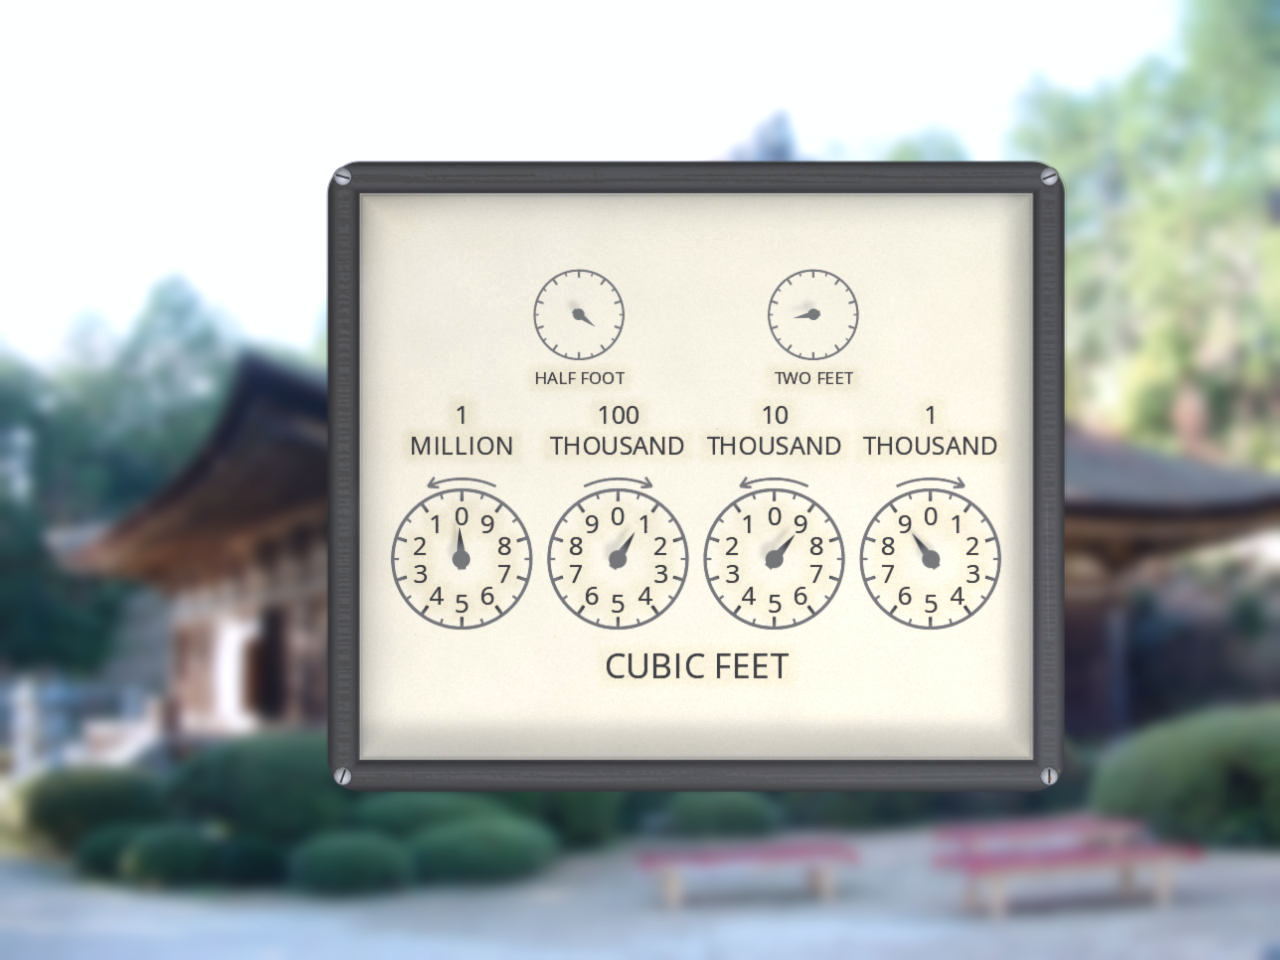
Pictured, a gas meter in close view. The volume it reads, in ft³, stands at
8900 ft³
